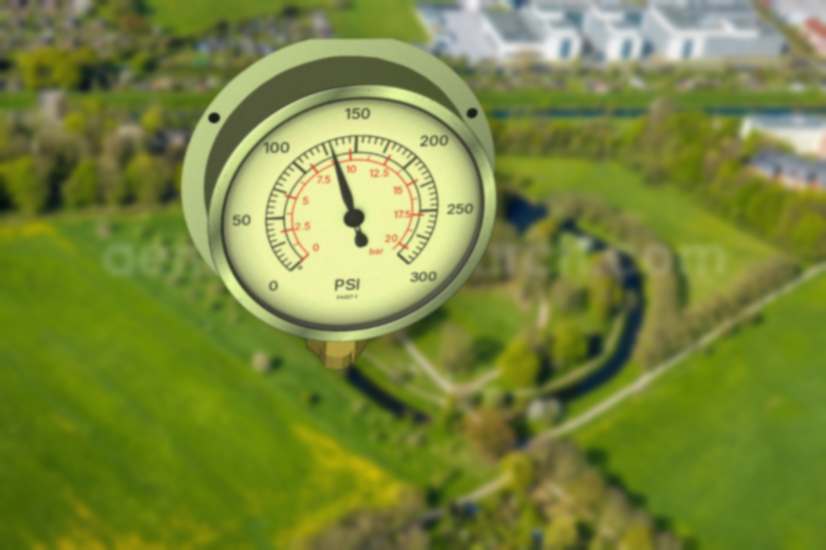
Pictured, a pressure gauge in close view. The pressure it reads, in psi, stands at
130 psi
